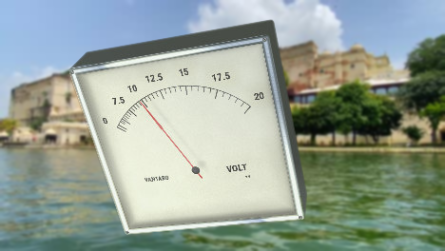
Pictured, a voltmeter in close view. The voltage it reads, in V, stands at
10 V
